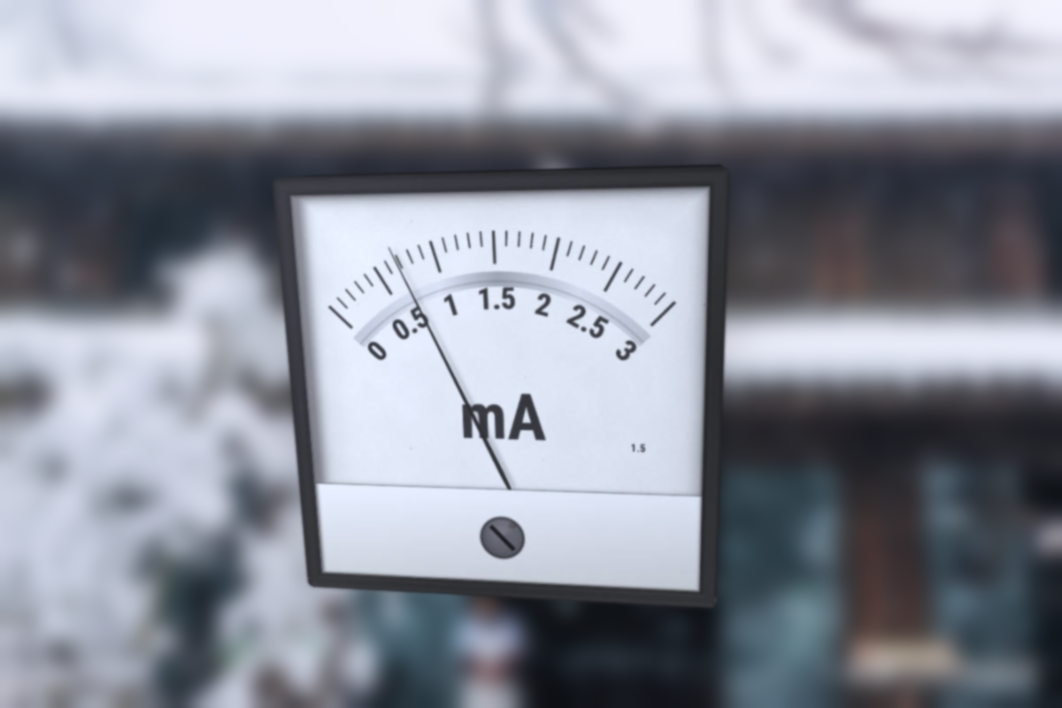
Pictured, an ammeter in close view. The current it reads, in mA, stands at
0.7 mA
